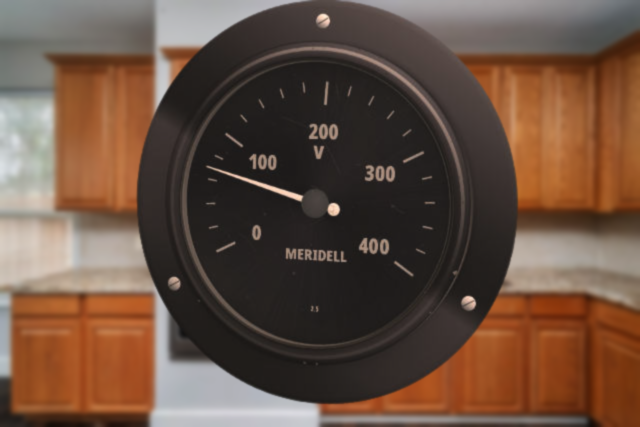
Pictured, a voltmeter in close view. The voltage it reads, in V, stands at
70 V
